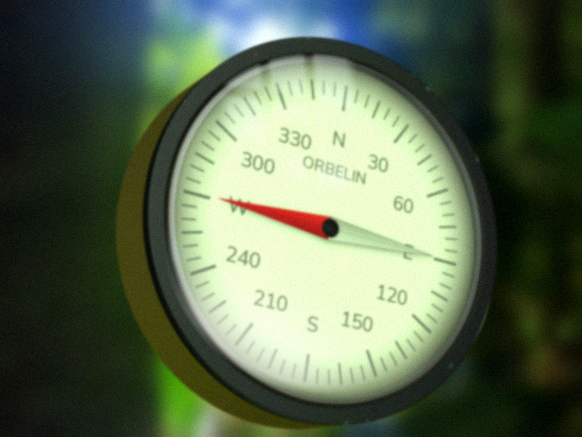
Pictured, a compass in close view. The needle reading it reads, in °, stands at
270 °
